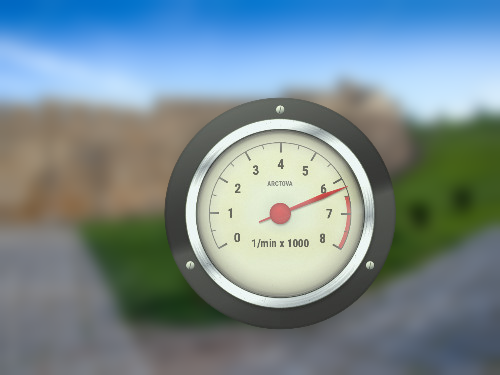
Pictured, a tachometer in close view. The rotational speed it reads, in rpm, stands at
6250 rpm
